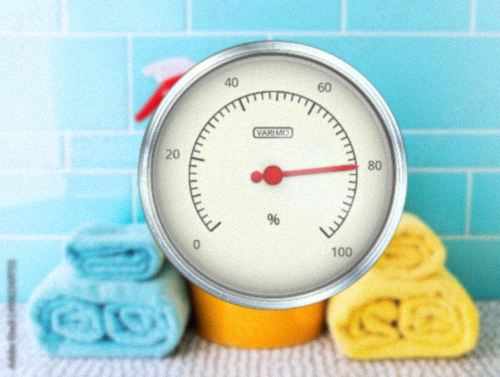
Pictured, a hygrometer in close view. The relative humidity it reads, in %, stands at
80 %
